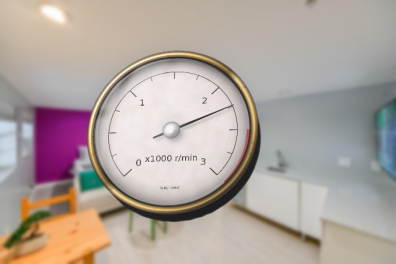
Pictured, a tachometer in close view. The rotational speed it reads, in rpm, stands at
2250 rpm
